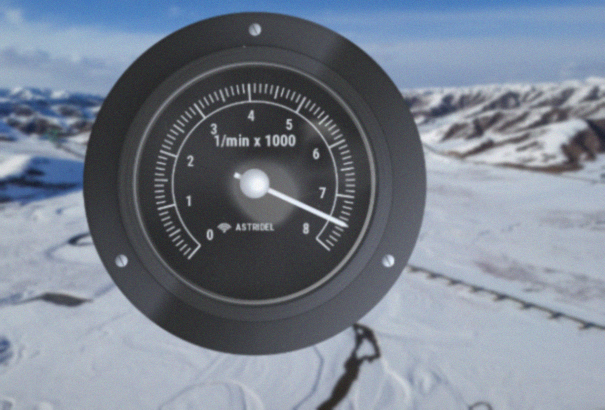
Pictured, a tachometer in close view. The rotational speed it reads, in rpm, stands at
7500 rpm
